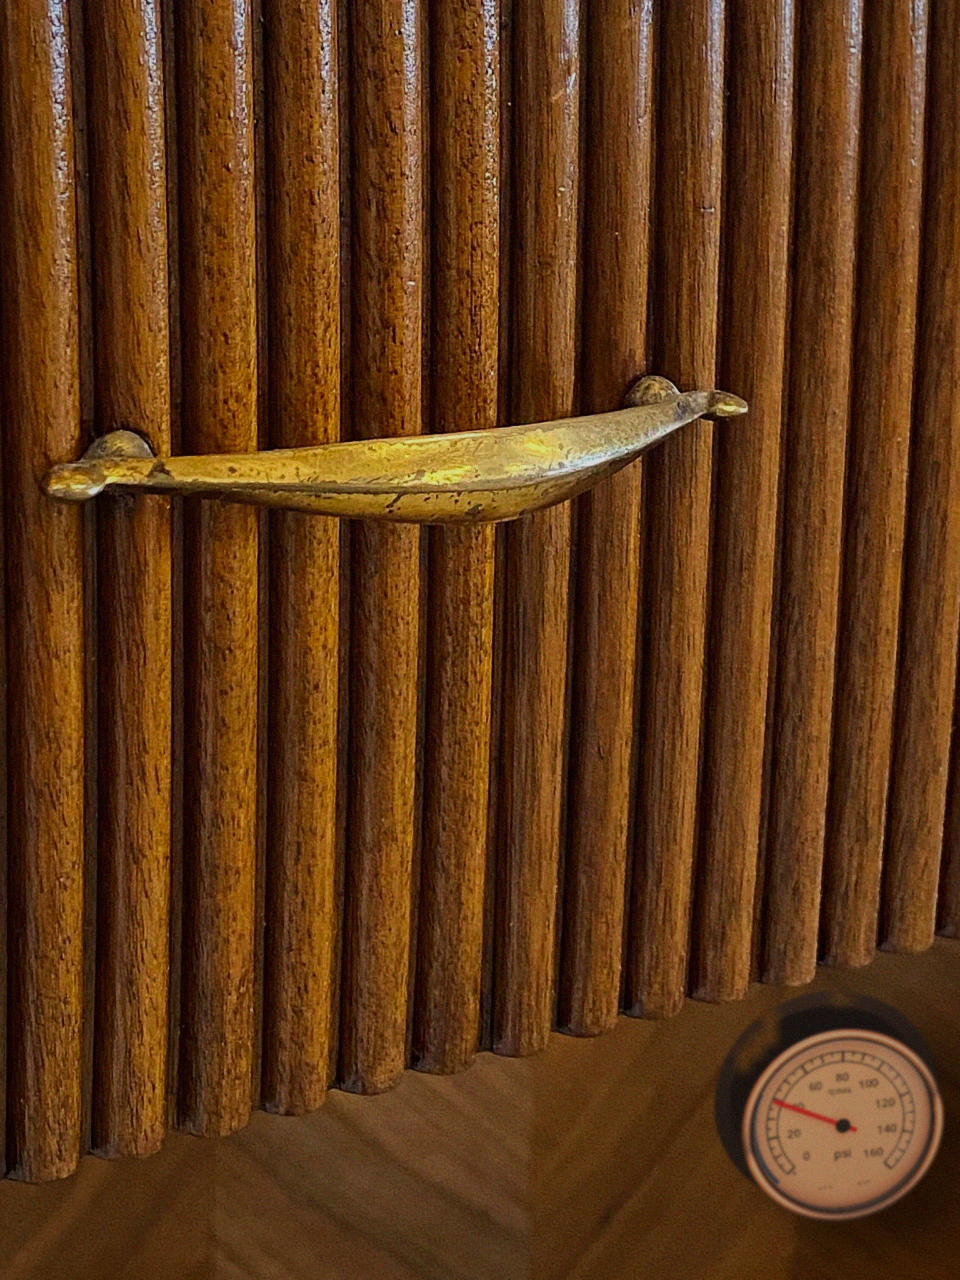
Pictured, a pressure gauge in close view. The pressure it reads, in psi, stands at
40 psi
